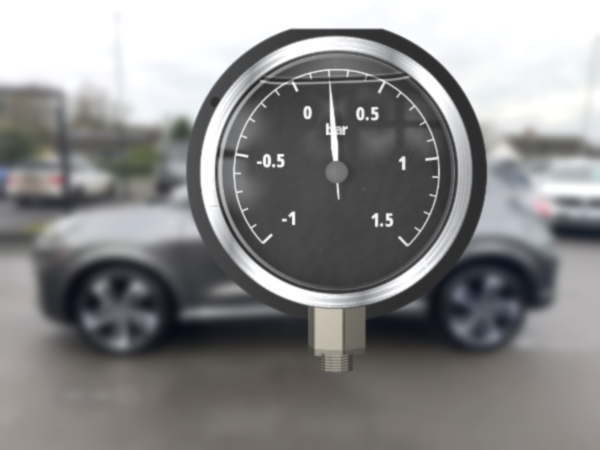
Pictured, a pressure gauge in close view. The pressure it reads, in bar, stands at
0.2 bar
